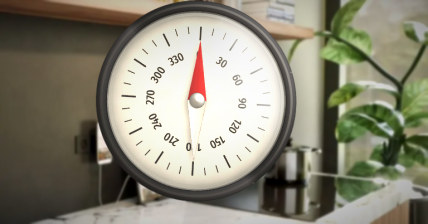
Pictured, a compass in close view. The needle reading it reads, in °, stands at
0 °
